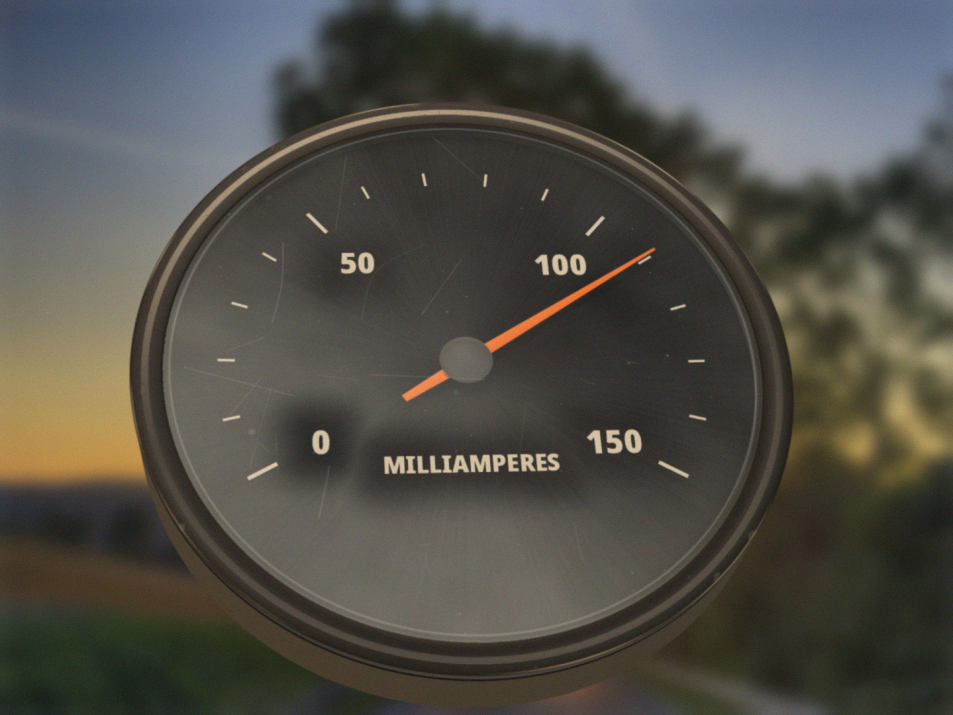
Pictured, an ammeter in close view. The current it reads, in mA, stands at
110 mA
